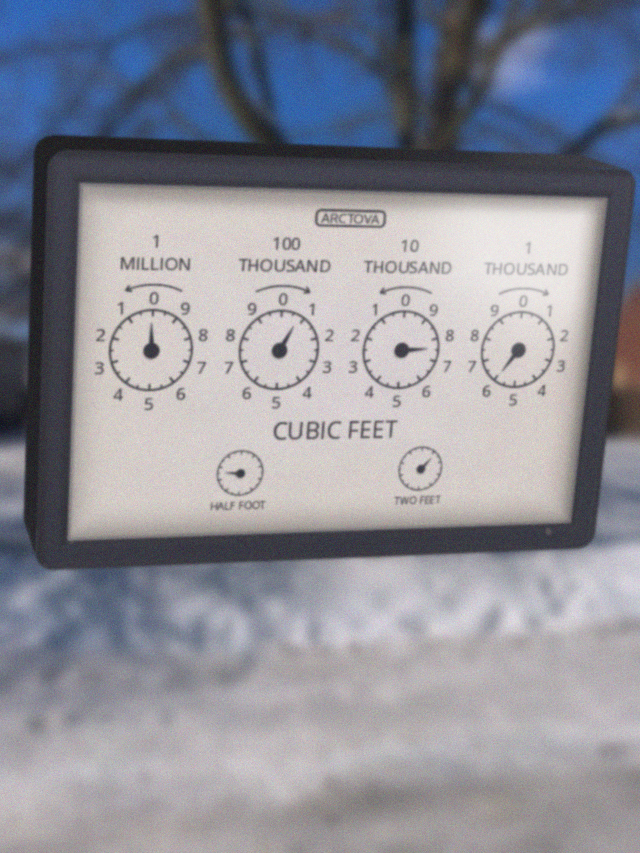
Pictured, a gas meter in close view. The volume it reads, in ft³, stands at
7600 ft³
